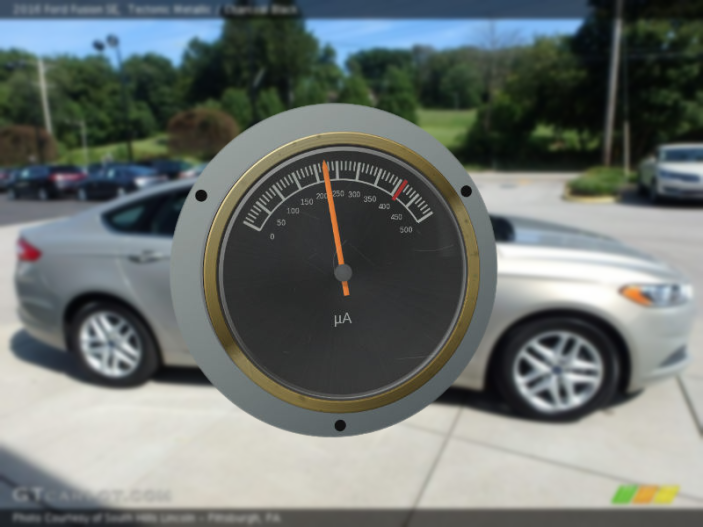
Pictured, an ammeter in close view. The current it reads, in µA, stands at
220 µA
